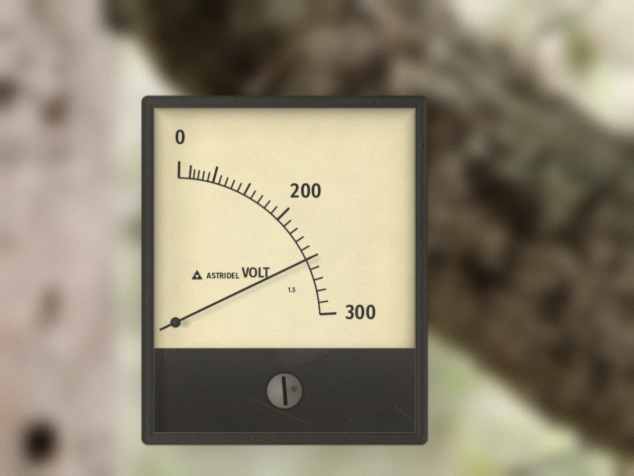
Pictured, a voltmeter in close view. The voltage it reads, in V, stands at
250 V
